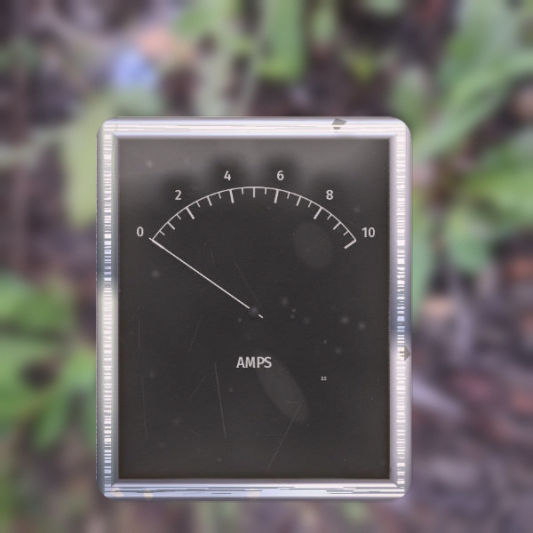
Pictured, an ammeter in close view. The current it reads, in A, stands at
0 A
